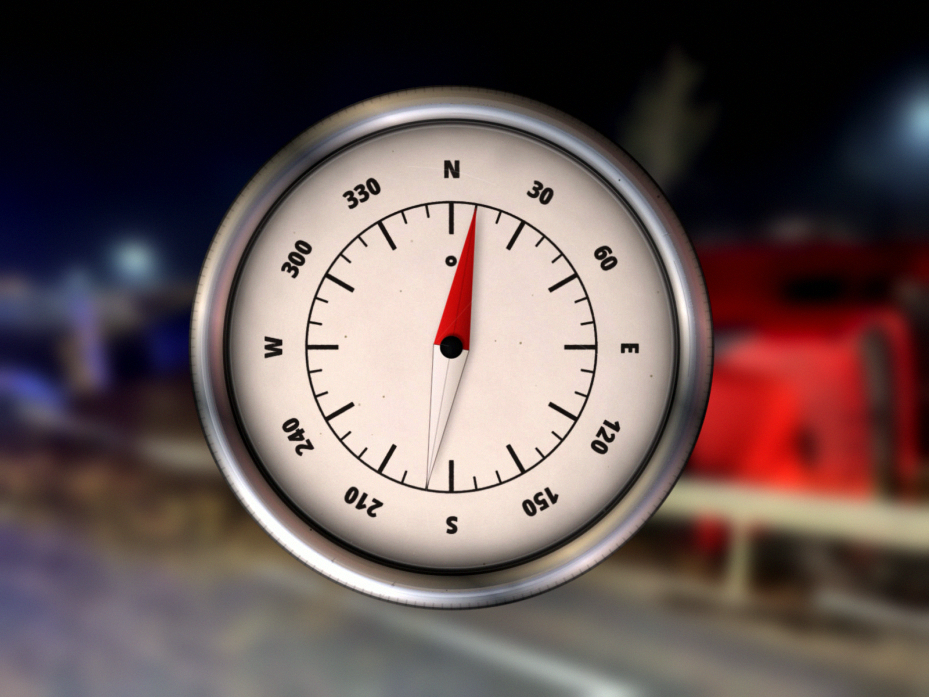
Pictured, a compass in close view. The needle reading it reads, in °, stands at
10 °
